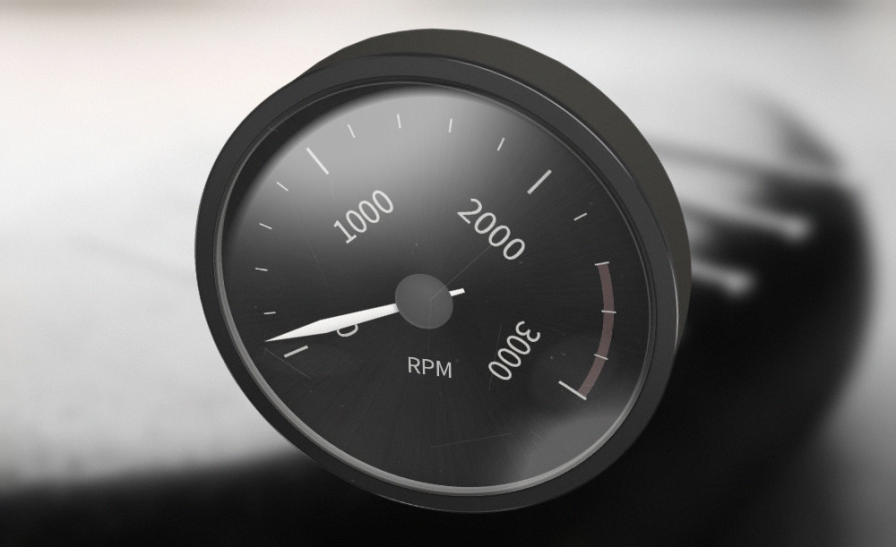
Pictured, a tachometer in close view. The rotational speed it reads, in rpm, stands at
100 rpm
